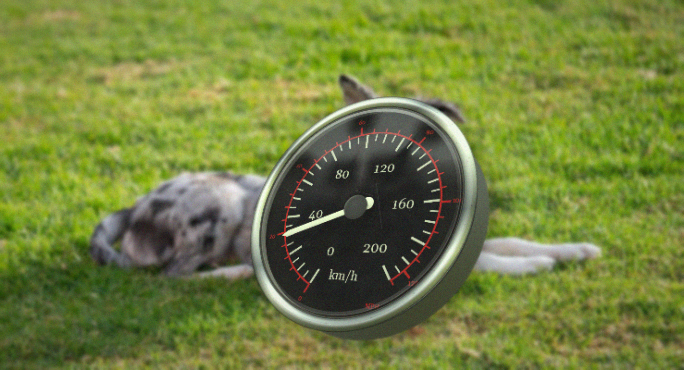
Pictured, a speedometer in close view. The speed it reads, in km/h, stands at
30 km/h
